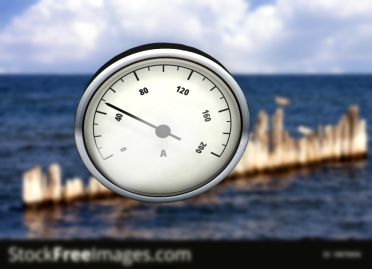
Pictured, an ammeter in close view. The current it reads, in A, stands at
50 A
